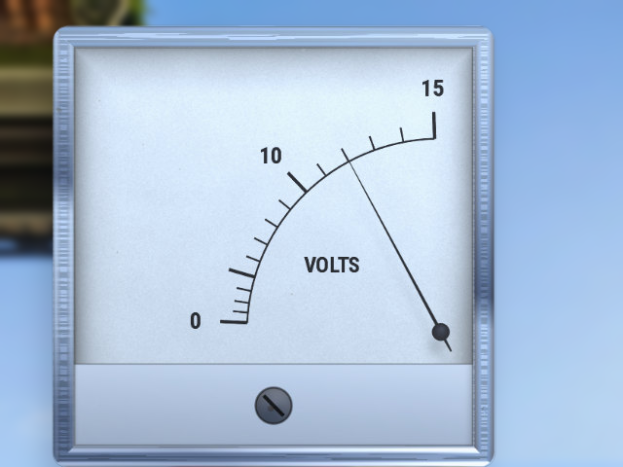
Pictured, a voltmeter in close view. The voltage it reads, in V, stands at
12 V
